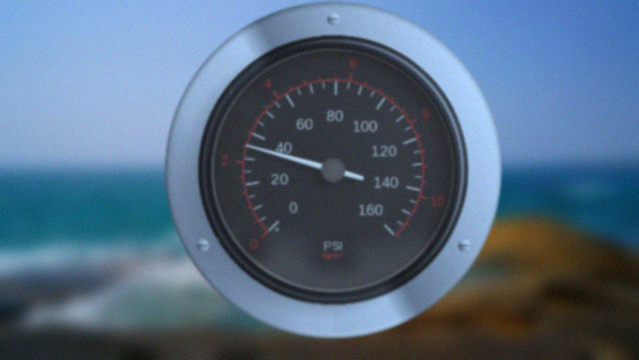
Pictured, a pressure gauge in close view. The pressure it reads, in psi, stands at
35 psi
